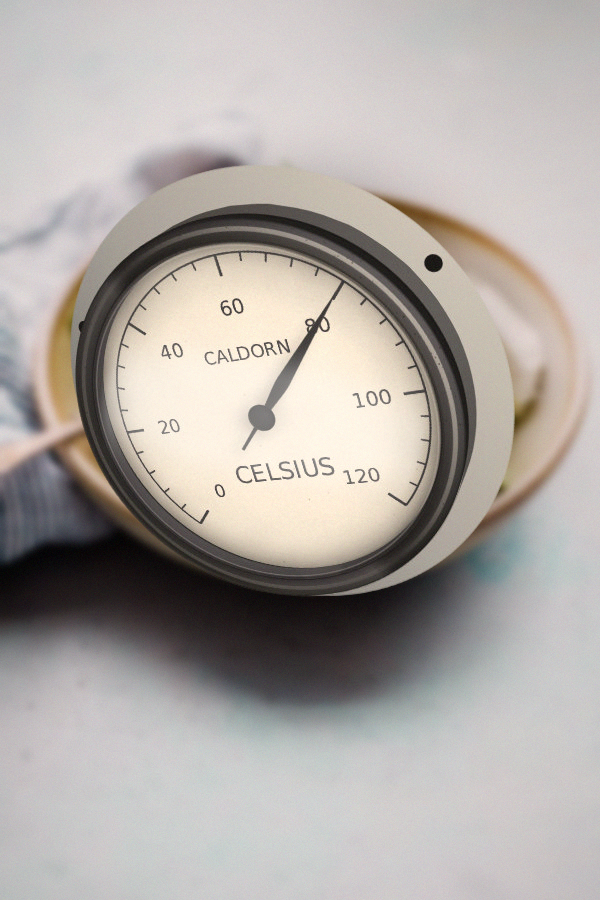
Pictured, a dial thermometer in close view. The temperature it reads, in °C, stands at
80 °C
